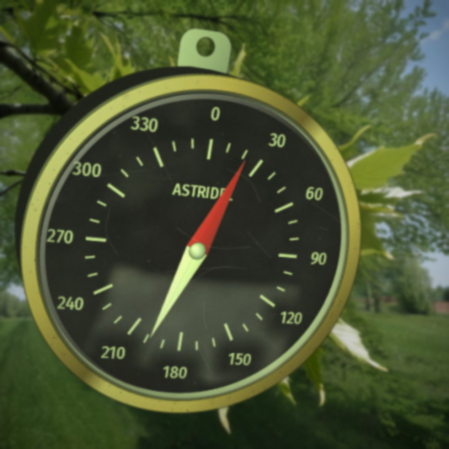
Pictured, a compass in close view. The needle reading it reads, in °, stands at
20 °
